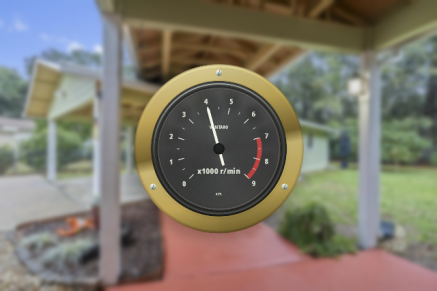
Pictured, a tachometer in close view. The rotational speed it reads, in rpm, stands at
4000 rpm
